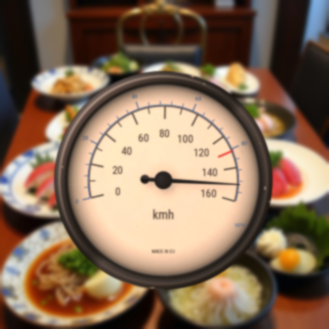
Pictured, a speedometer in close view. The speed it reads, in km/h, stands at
150 km/h
